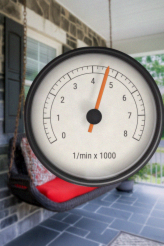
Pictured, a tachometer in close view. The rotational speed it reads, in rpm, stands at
4600 rpm
